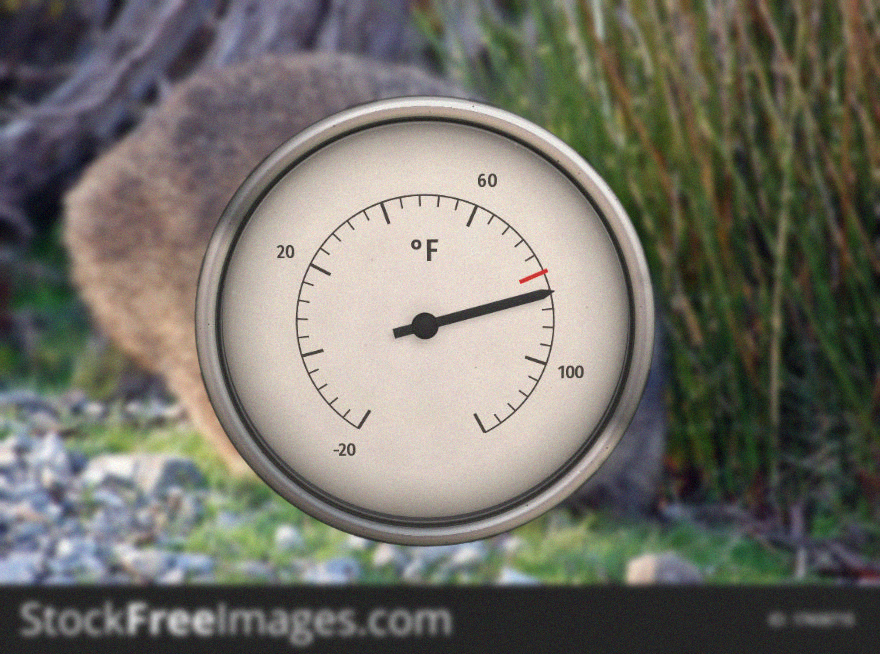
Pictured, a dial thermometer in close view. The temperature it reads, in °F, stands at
84 °F
